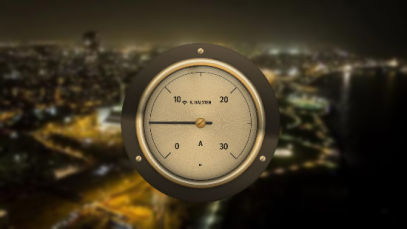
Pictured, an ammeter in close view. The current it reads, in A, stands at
5 A
